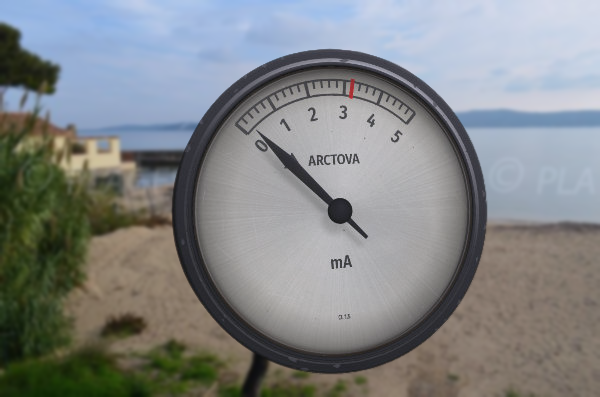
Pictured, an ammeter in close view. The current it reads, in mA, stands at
0.2 mA
